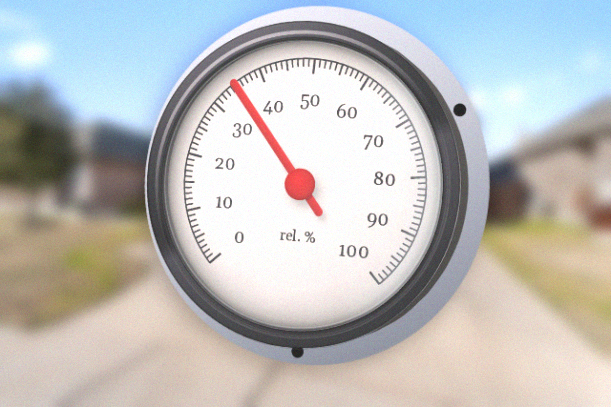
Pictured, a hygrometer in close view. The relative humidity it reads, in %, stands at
35 %
